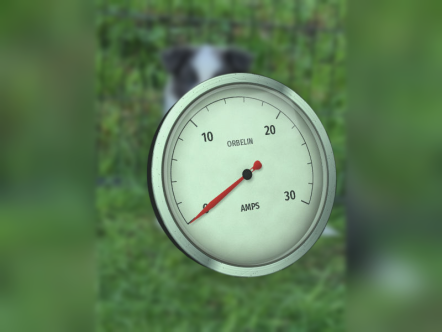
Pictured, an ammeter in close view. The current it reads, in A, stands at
0 A
